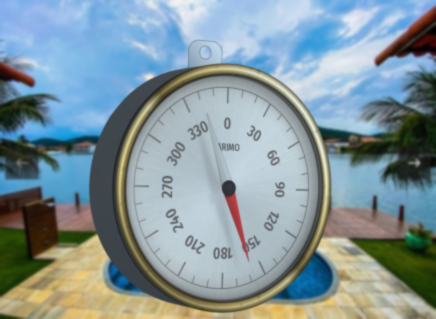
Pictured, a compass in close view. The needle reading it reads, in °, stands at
160 °
